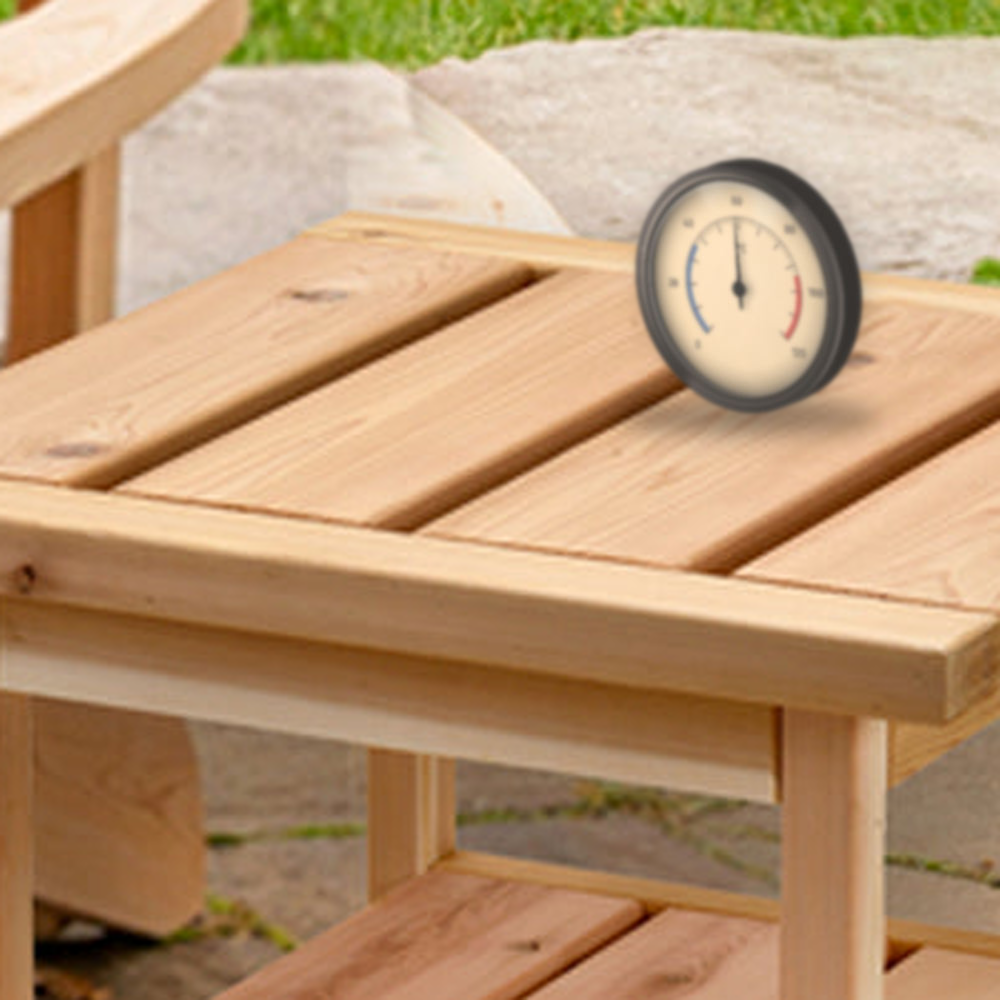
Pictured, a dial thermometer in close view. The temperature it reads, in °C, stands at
60 °C
